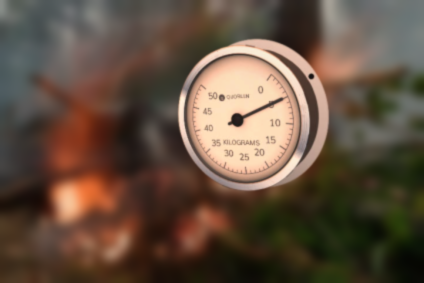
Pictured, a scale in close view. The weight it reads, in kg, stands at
5 kg
